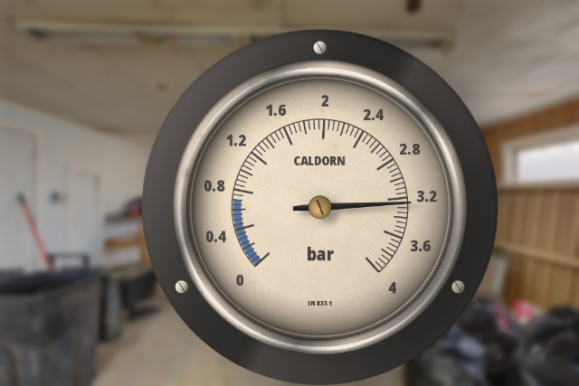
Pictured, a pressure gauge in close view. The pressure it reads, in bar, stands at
3.25 bar
